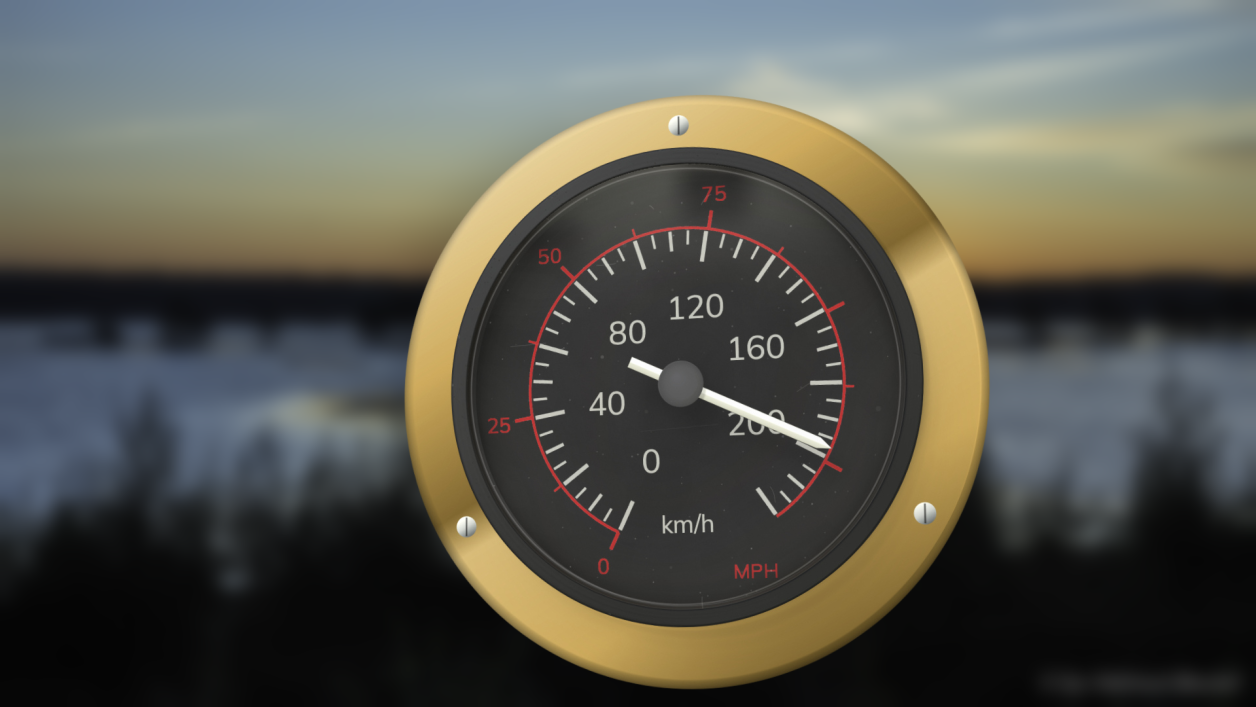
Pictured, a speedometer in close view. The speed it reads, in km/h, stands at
197.5 km/h
